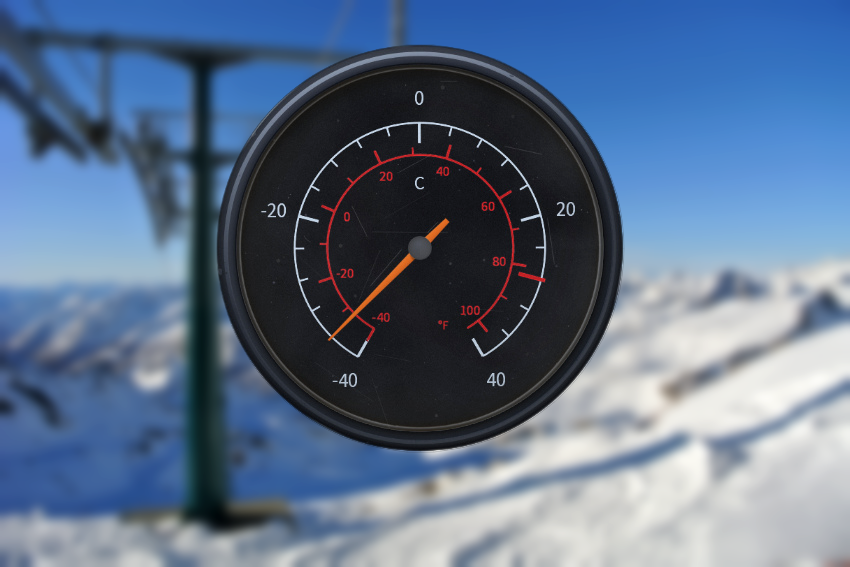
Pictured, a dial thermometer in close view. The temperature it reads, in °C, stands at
-36 °C
